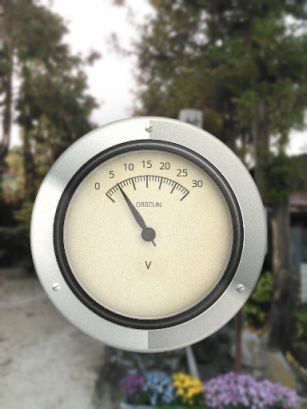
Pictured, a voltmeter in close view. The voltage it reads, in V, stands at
5 V
